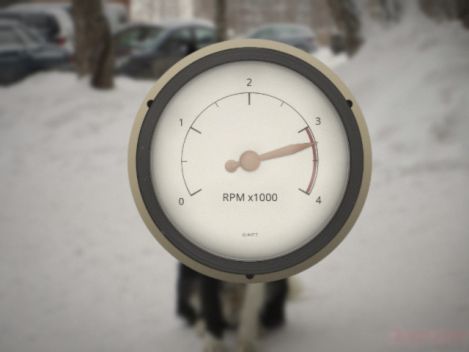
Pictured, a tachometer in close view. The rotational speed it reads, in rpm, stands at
3250 rpm
